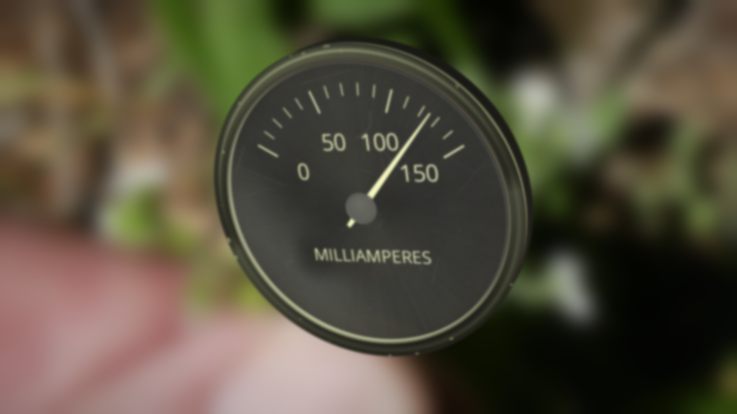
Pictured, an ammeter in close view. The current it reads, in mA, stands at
125 mA
